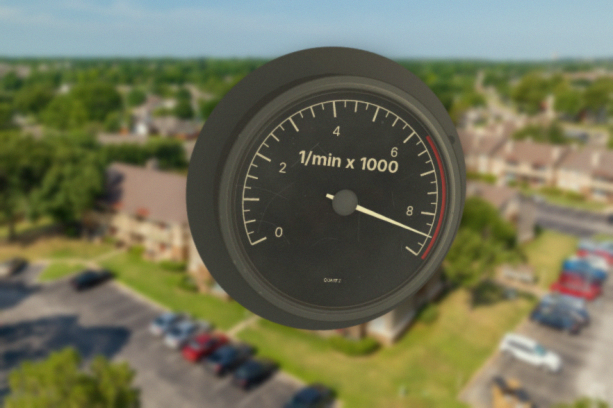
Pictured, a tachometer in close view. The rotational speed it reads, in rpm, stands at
8500 rpm
